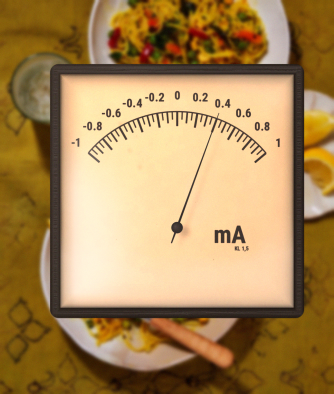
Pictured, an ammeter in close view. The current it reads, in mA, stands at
0.4 mA
